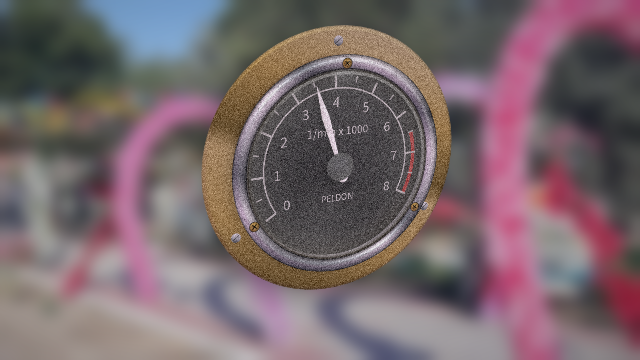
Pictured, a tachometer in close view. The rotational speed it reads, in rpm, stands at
3500 rpm
